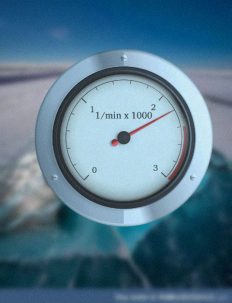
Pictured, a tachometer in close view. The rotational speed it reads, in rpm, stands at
2200 rpm
